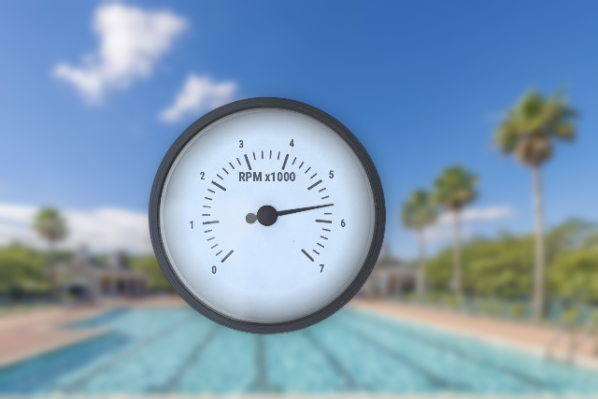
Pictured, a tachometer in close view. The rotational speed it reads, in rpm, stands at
5600 rpm
